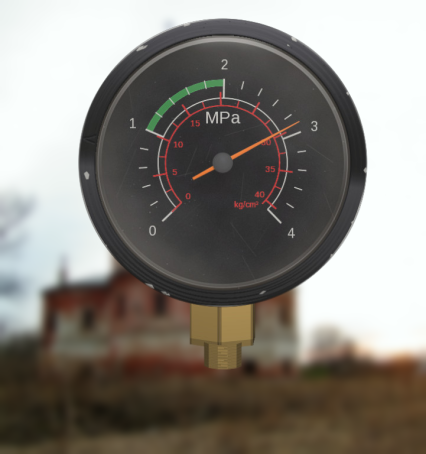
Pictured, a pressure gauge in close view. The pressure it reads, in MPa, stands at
2.9 MPa
